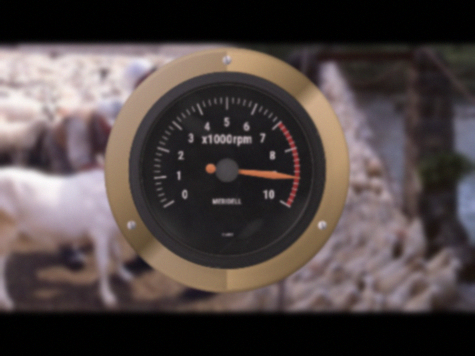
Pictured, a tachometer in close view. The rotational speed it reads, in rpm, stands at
9000 rpm
